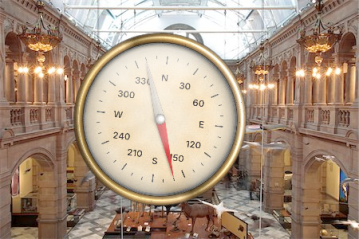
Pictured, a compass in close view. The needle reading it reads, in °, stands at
160 °
